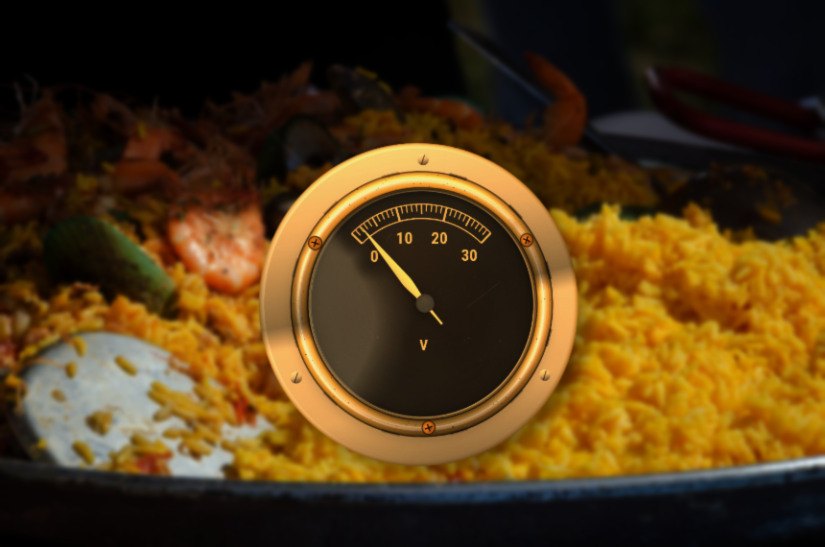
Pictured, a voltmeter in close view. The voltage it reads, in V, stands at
2 V
